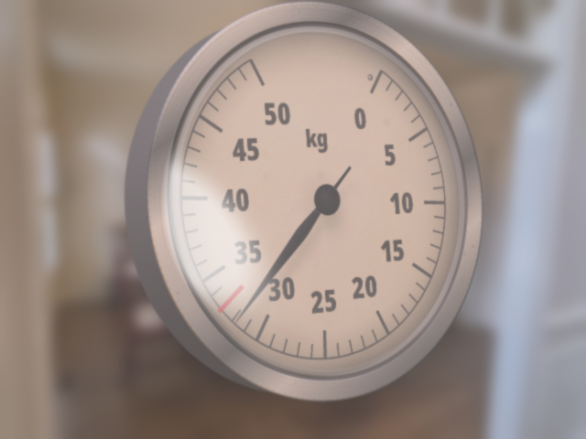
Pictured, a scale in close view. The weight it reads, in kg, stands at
32 kg
